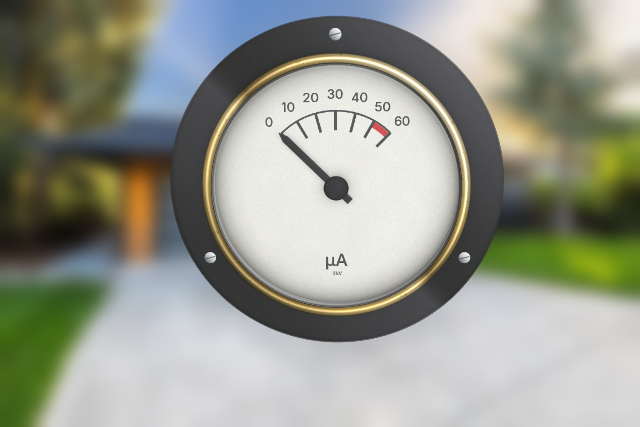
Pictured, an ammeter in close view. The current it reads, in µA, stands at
0 µA
